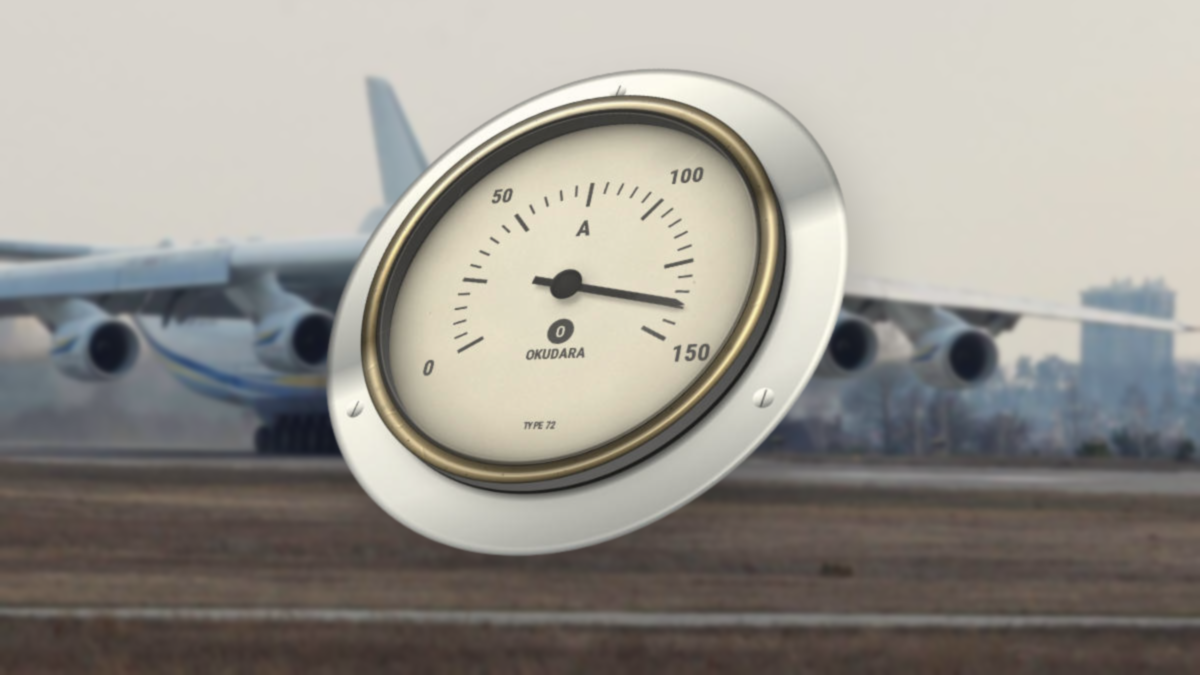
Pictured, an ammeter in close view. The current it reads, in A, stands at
140 A
